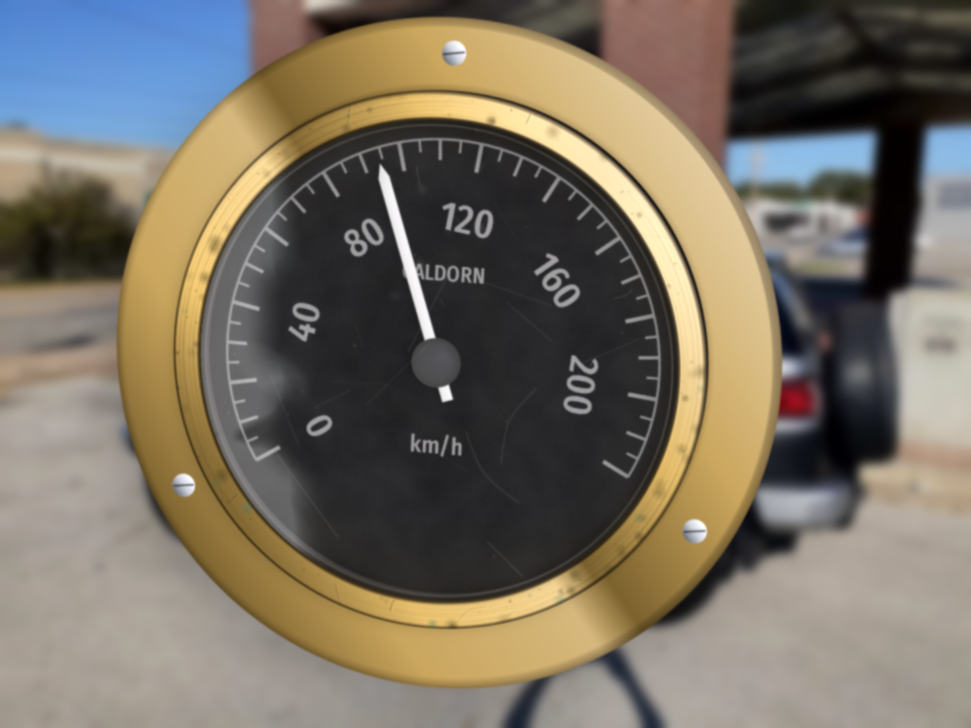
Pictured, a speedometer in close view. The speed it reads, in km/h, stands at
95 km/h
